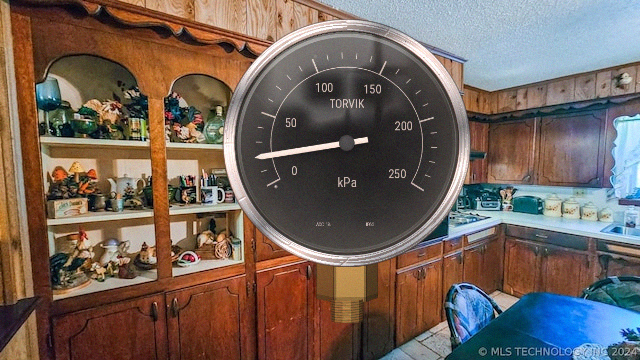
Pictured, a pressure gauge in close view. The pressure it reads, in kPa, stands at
20 kPa
